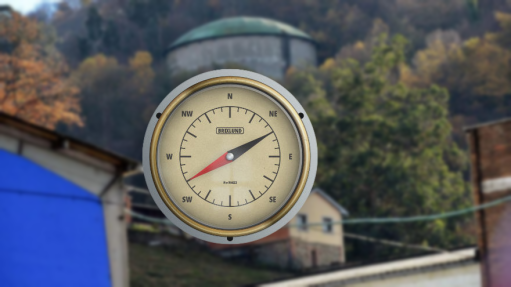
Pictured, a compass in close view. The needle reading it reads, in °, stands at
240 °
